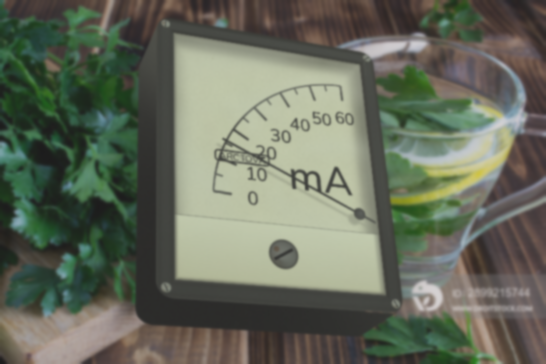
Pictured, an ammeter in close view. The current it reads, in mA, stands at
15 mA
